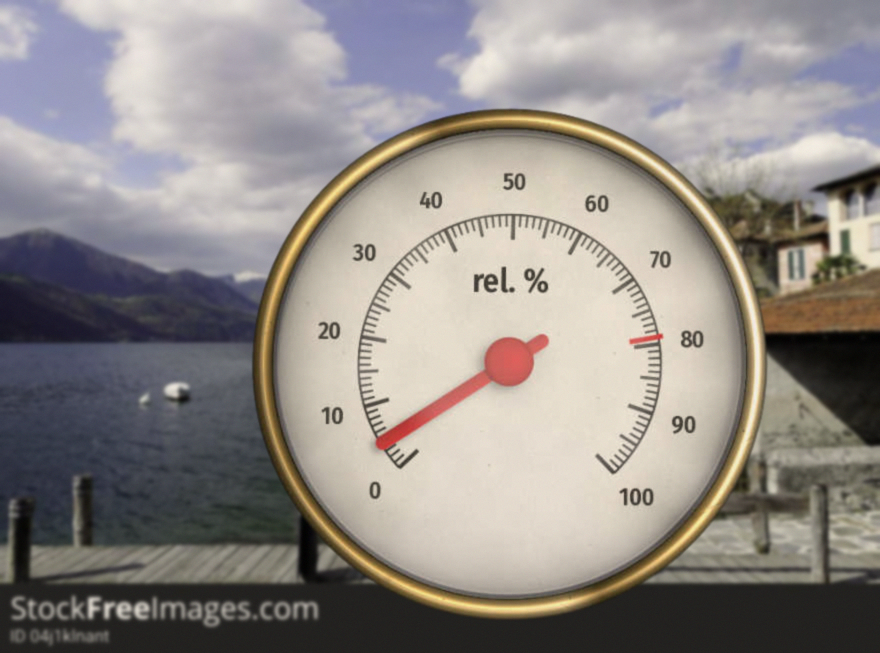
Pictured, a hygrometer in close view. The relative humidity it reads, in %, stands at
4 %
